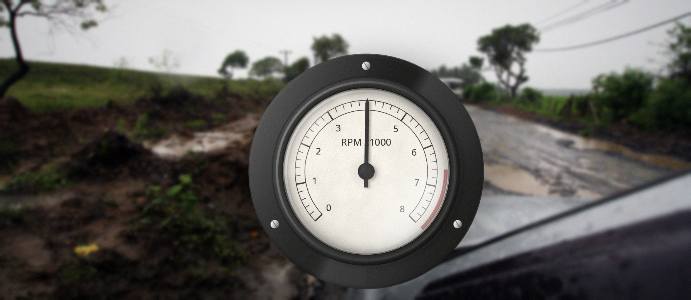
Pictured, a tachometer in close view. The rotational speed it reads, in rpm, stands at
4000 rpm
